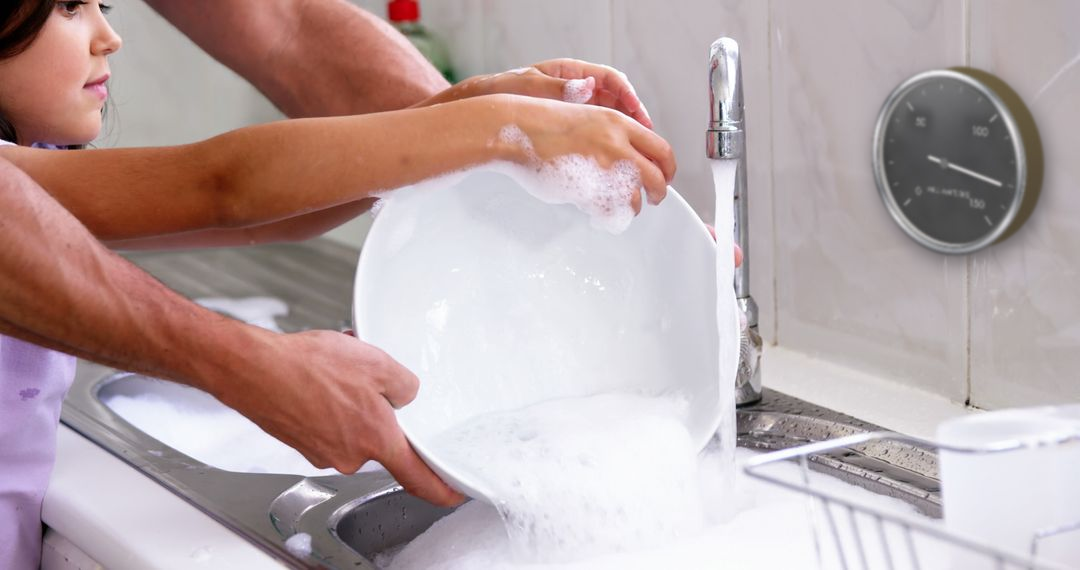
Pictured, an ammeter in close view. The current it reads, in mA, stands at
130 mA
